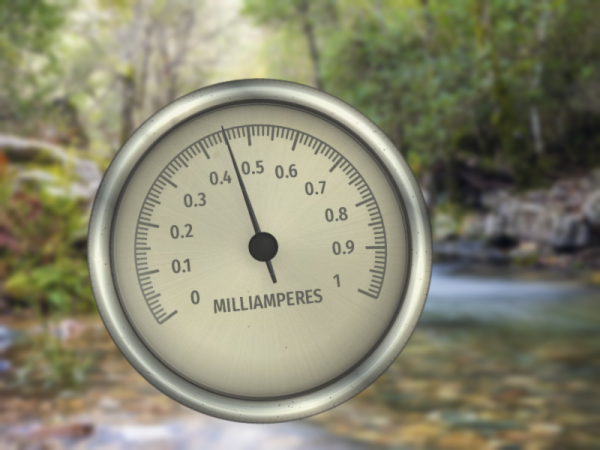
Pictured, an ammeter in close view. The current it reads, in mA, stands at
0.45 mA
